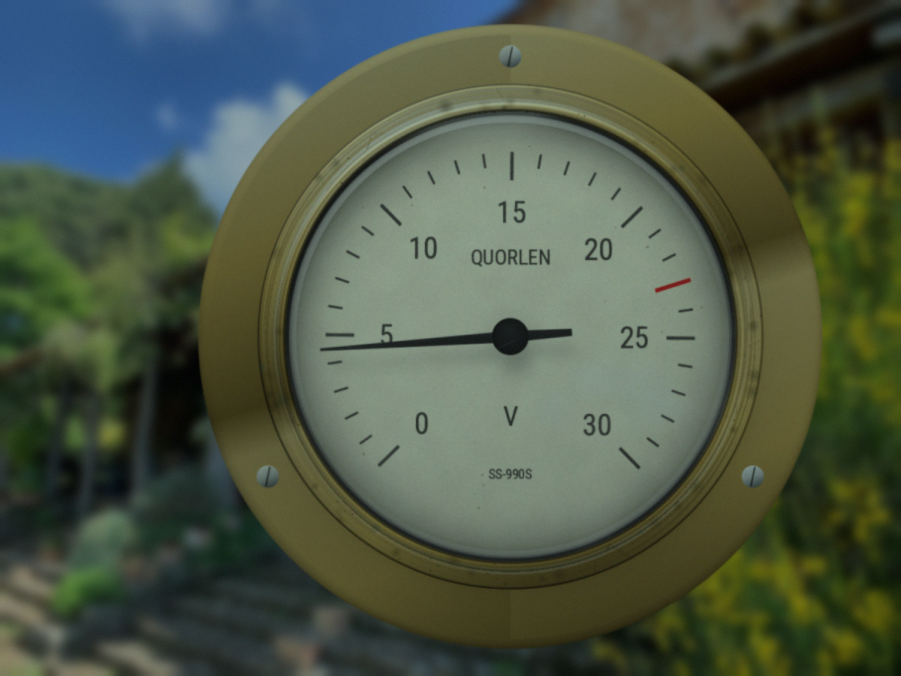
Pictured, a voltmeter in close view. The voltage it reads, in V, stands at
4.5 V
